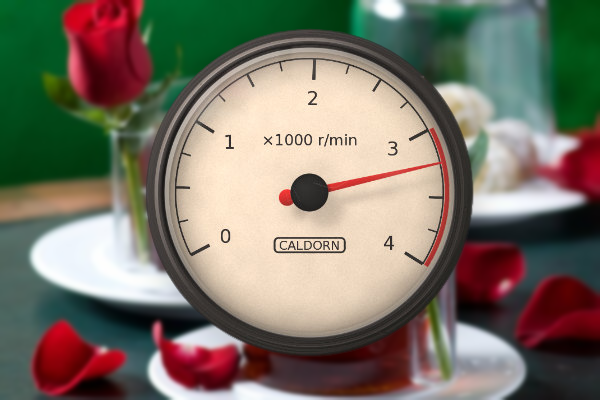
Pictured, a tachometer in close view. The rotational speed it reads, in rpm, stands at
3250 rpm
